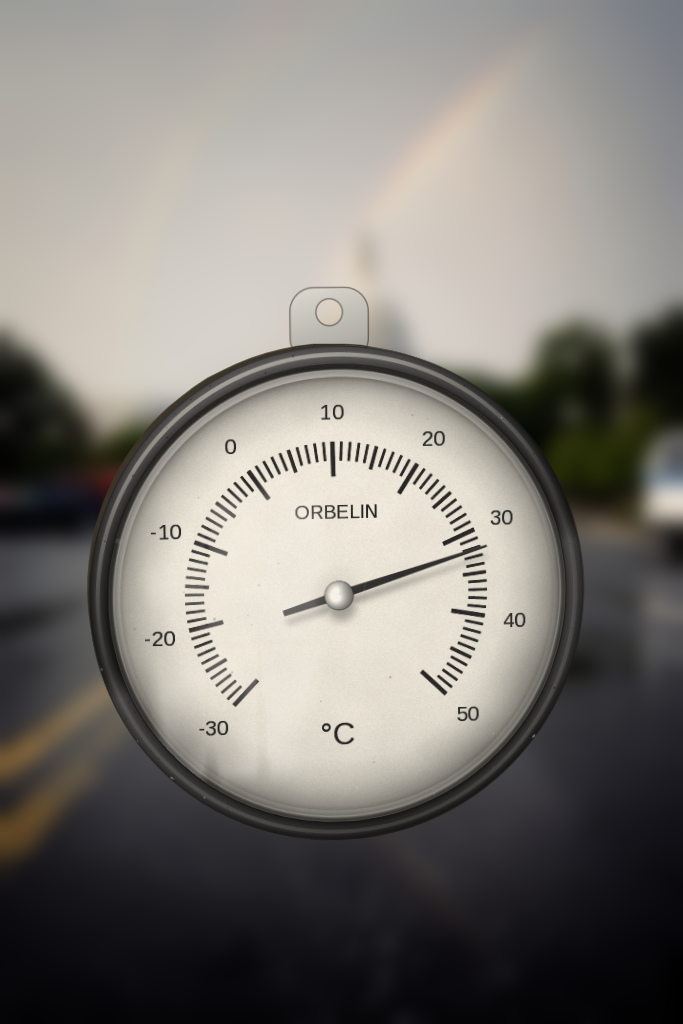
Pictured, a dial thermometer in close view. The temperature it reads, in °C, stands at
32 °C
